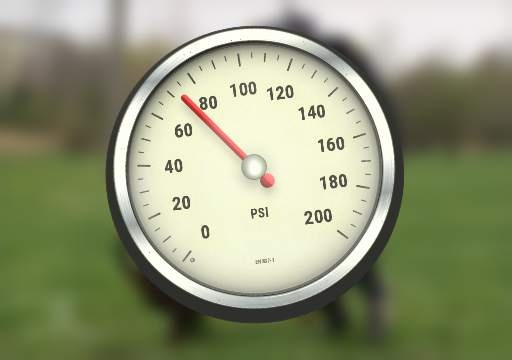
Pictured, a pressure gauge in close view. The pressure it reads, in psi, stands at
72.5 psi
